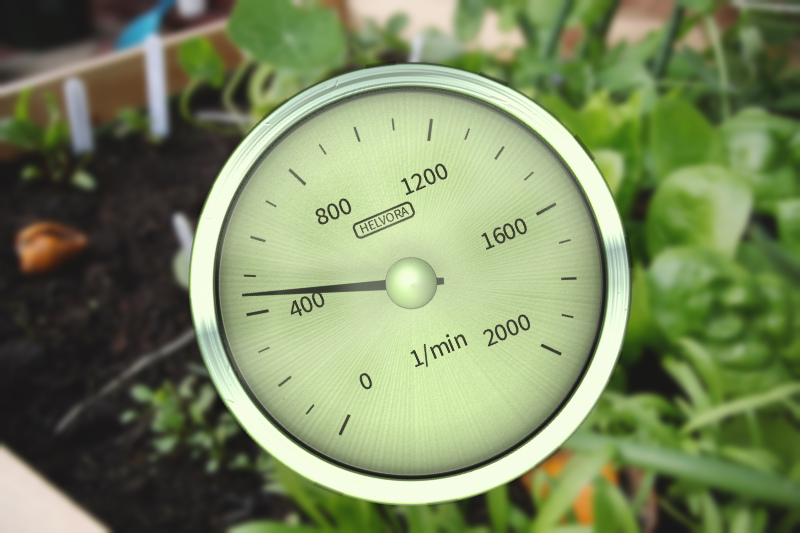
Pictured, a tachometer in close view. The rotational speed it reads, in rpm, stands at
450 rpm
